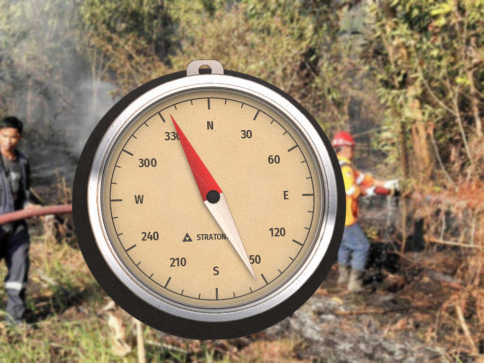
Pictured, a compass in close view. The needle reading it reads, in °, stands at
335 °
